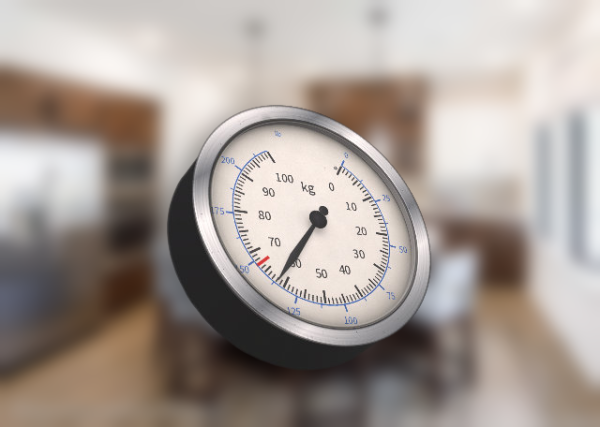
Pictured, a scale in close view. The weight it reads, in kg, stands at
62 kg
